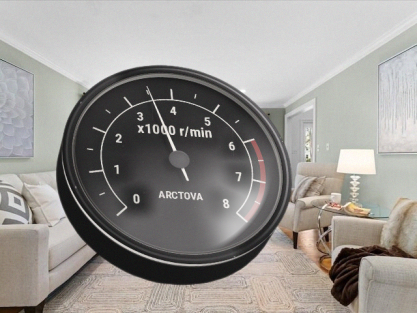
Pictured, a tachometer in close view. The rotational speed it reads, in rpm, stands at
3500 rpm
